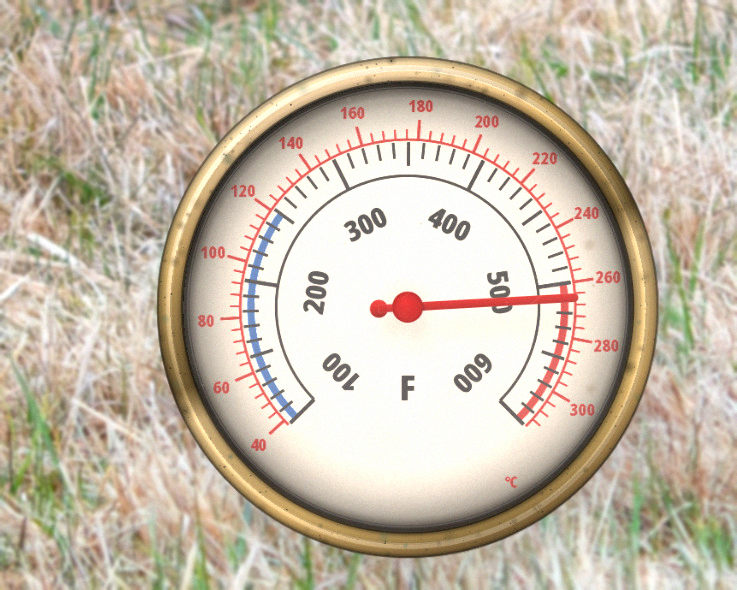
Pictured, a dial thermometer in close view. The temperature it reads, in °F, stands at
510 °F
